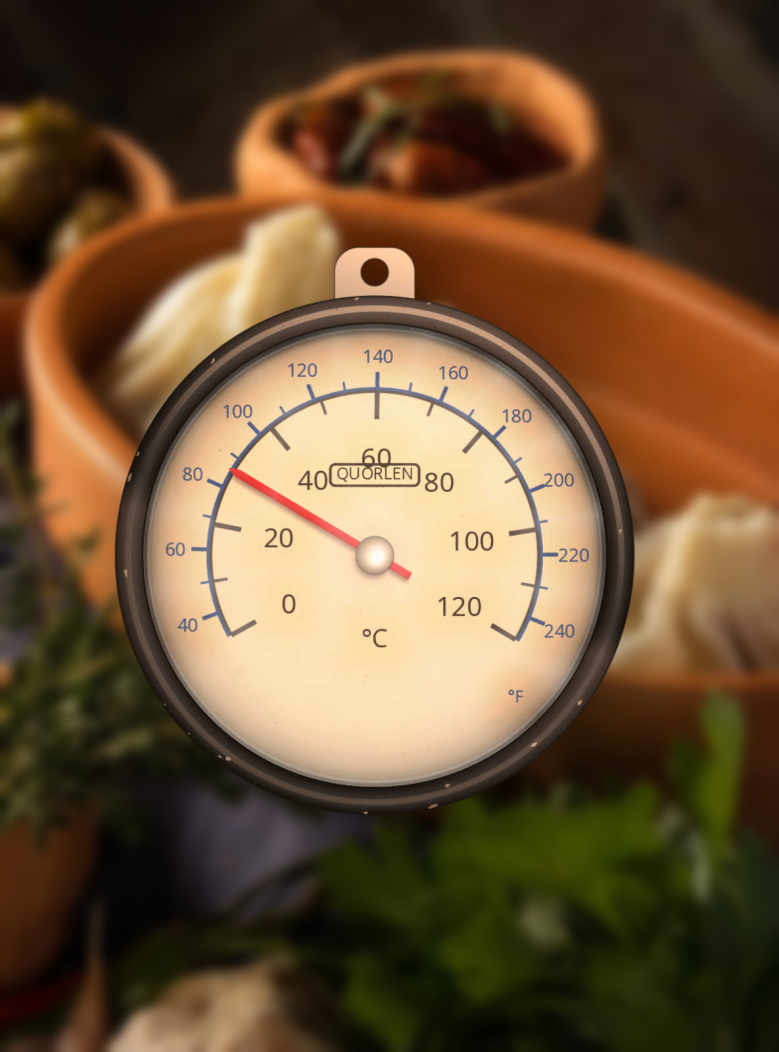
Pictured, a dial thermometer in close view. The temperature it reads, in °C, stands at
30 °C
